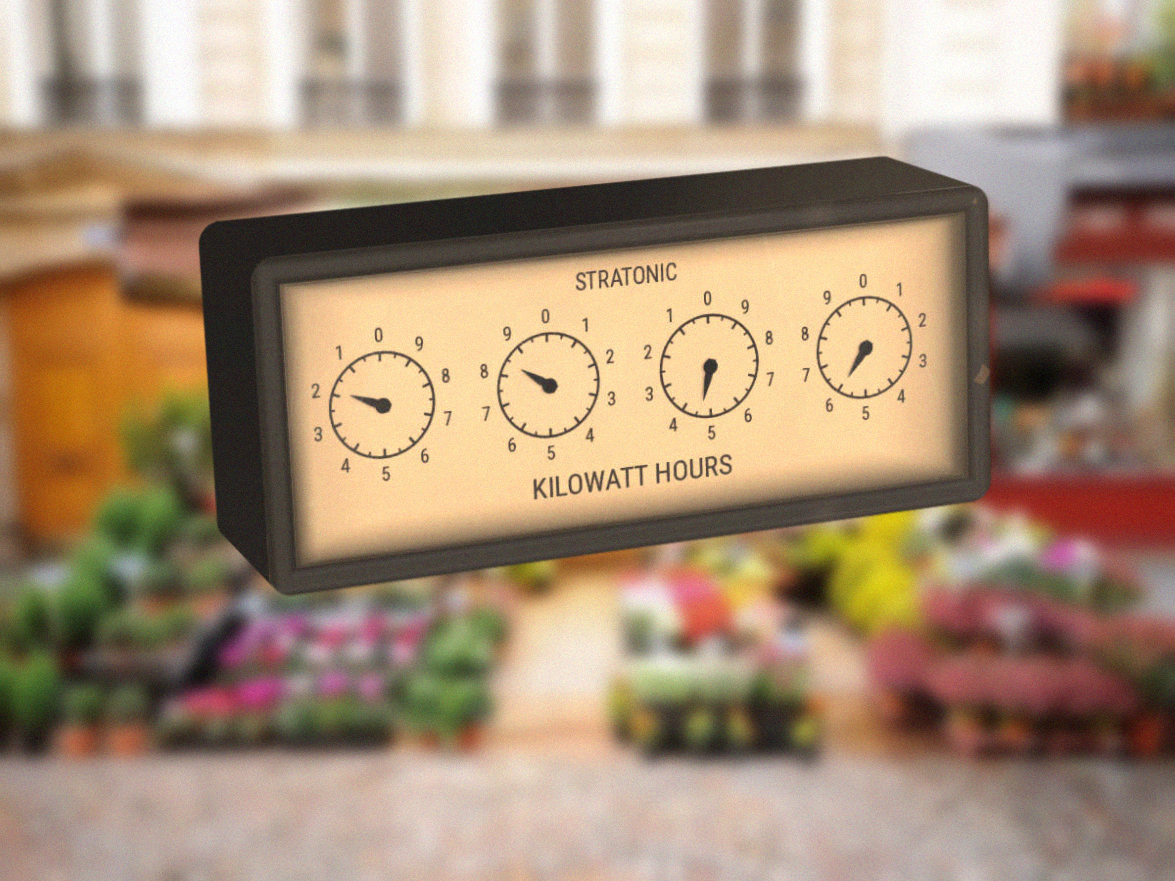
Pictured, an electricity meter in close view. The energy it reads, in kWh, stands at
1846 kWh
